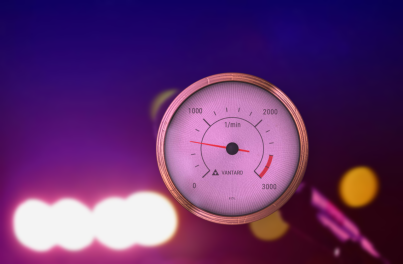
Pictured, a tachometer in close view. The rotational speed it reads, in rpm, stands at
600 rpm
